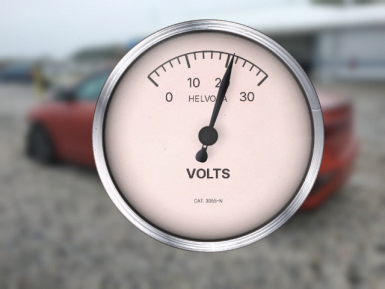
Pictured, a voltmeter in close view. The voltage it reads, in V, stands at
21 V
